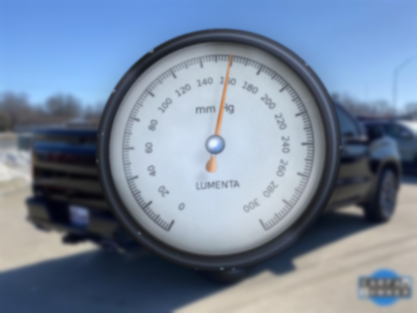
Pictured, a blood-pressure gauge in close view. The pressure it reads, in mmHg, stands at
160 mmHg
